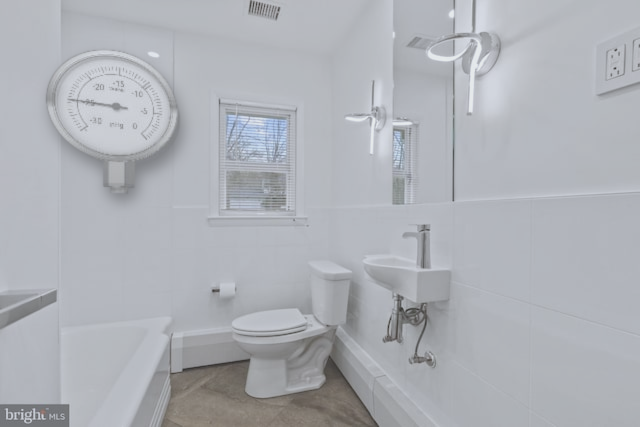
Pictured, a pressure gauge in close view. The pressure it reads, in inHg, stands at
-25 inHg
